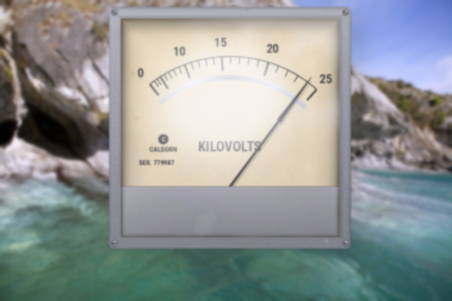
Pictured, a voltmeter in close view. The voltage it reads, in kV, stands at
24 kV
